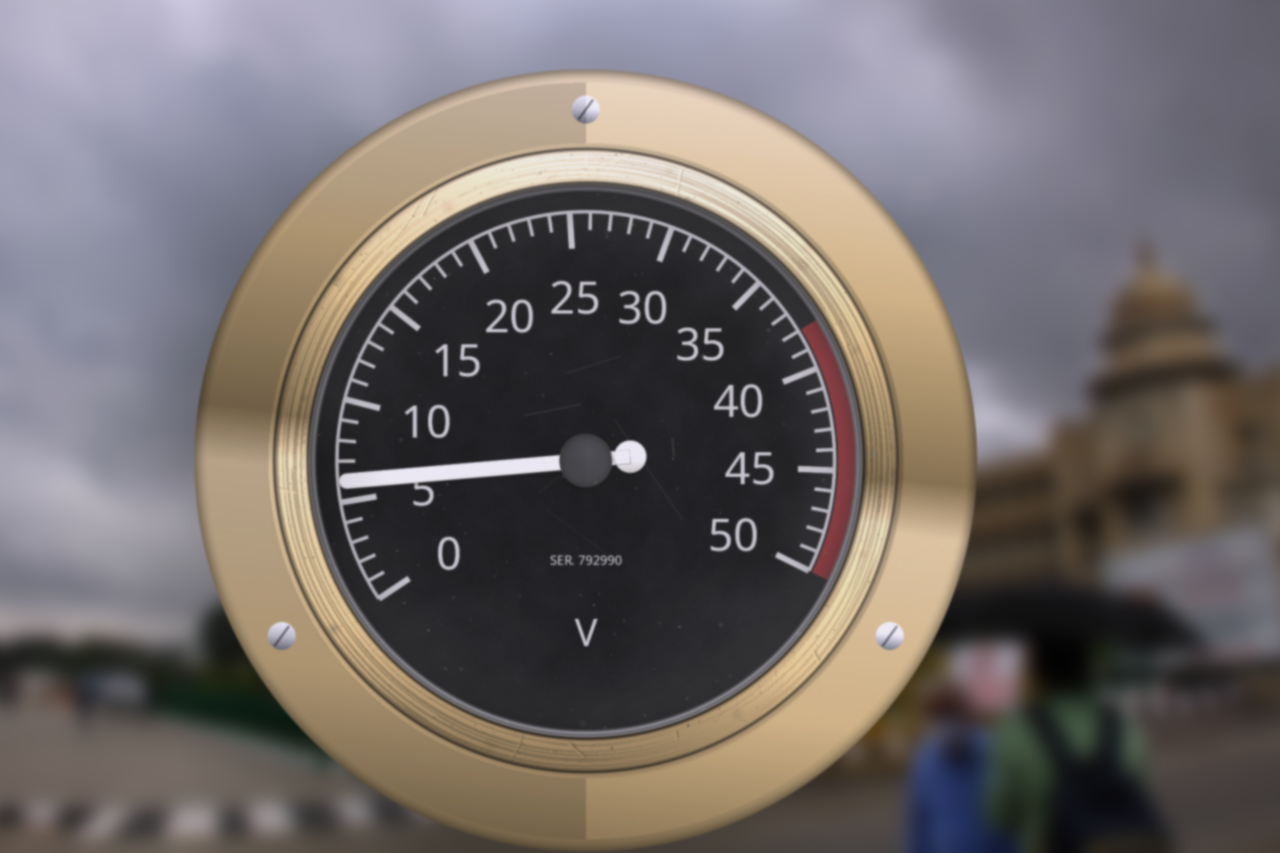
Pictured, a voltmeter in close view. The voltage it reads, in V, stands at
6 V
